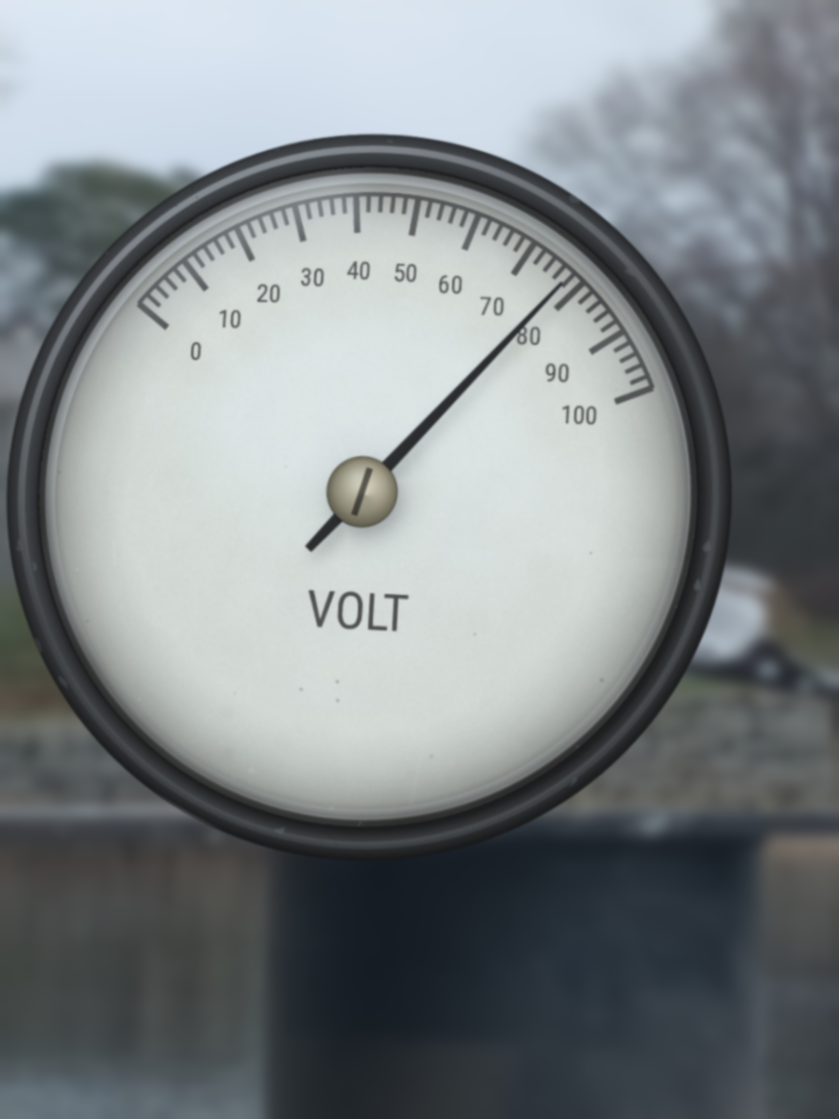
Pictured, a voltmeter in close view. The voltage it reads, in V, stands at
78 V
